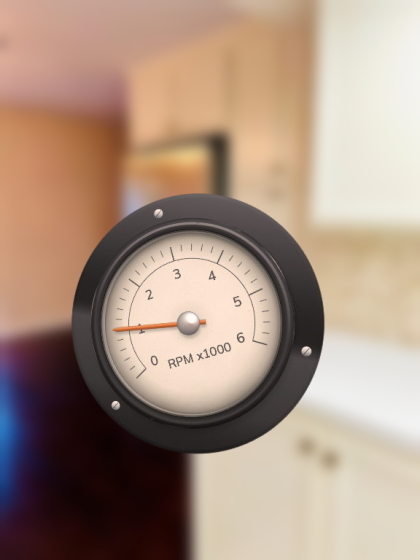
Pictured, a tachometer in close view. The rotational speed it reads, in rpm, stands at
1000 rpm
